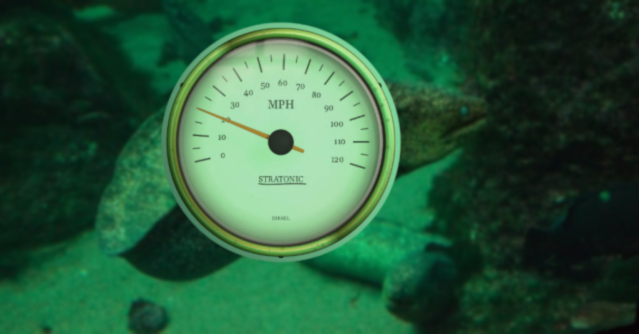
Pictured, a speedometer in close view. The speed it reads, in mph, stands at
20 mph
